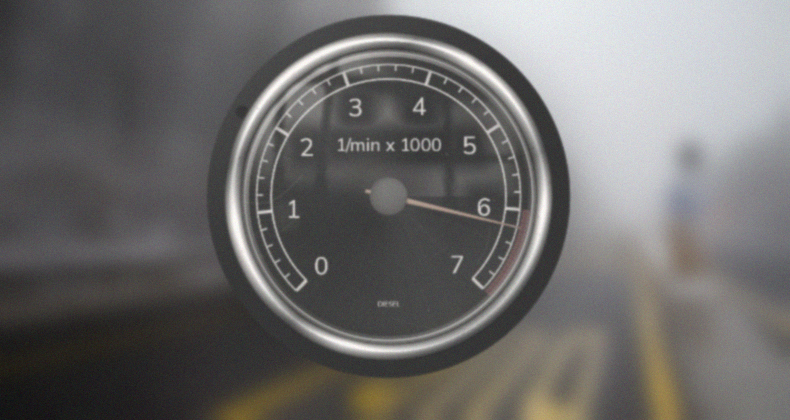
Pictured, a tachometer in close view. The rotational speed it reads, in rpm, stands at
6200 rpm
